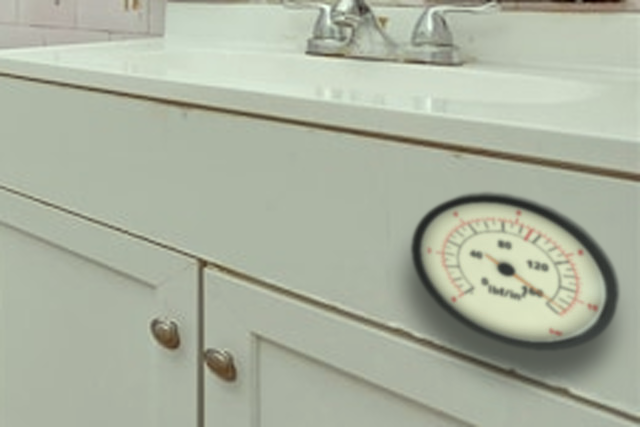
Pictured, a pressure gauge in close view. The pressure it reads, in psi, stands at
155 psi
